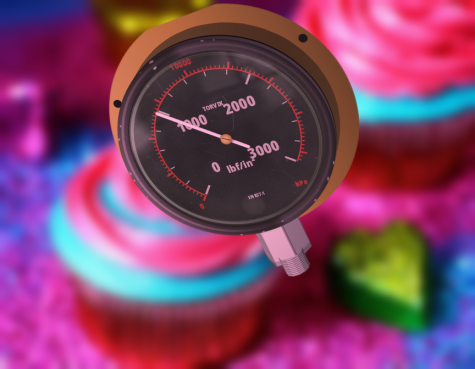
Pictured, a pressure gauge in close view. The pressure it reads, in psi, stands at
1000 psi
